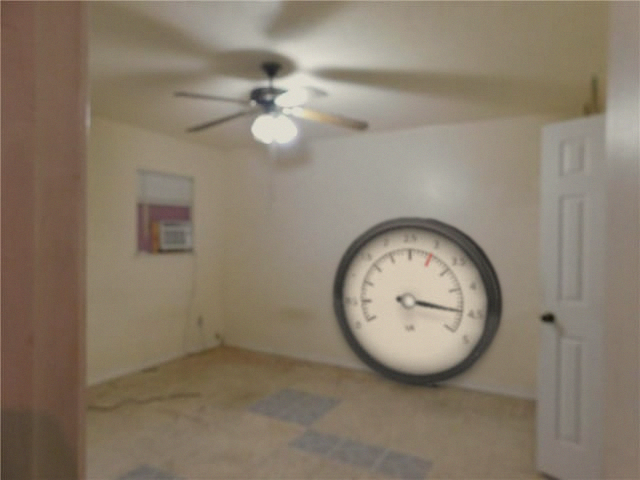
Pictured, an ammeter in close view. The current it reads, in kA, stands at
4.5 kA
